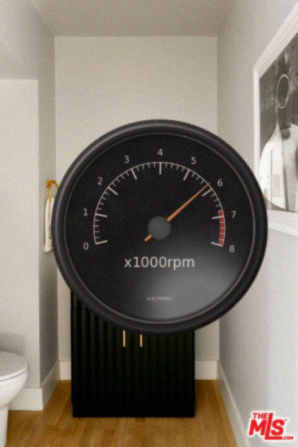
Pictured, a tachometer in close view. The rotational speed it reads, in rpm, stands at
5800 rpm
